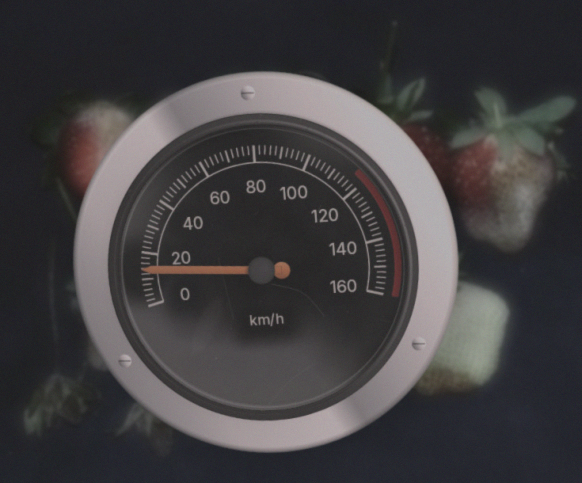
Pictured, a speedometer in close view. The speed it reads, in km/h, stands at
14 km/h
